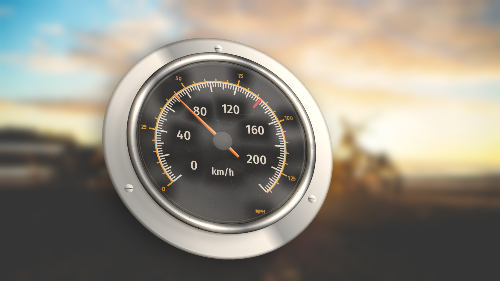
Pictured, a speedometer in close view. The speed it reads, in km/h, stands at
70 km/h
